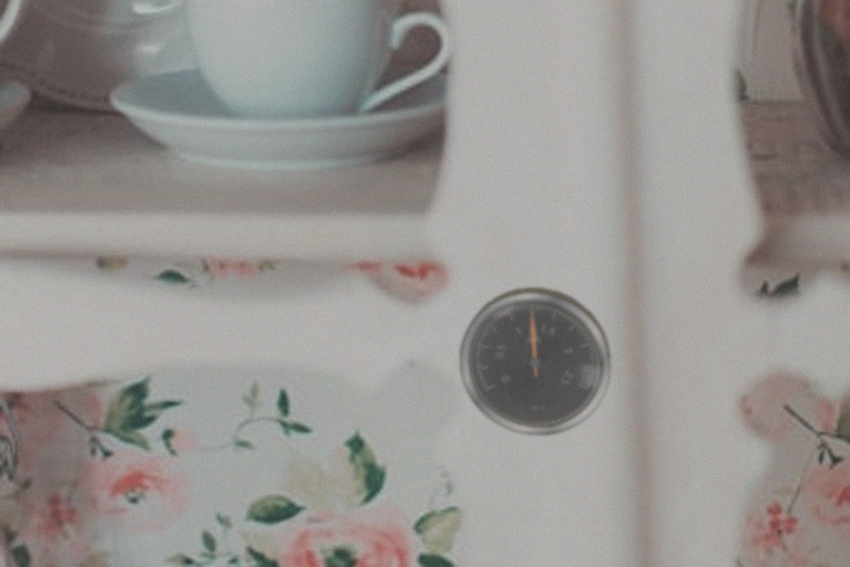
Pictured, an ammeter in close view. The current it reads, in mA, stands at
1.25 mA
